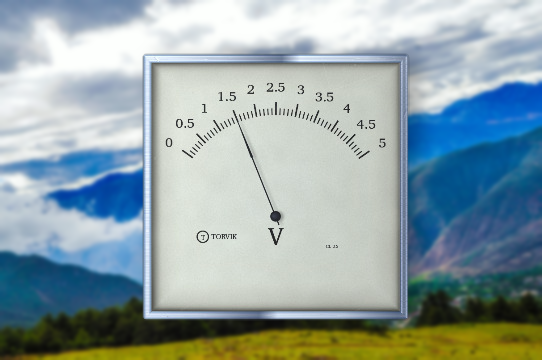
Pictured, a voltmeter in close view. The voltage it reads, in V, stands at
1.5 V
